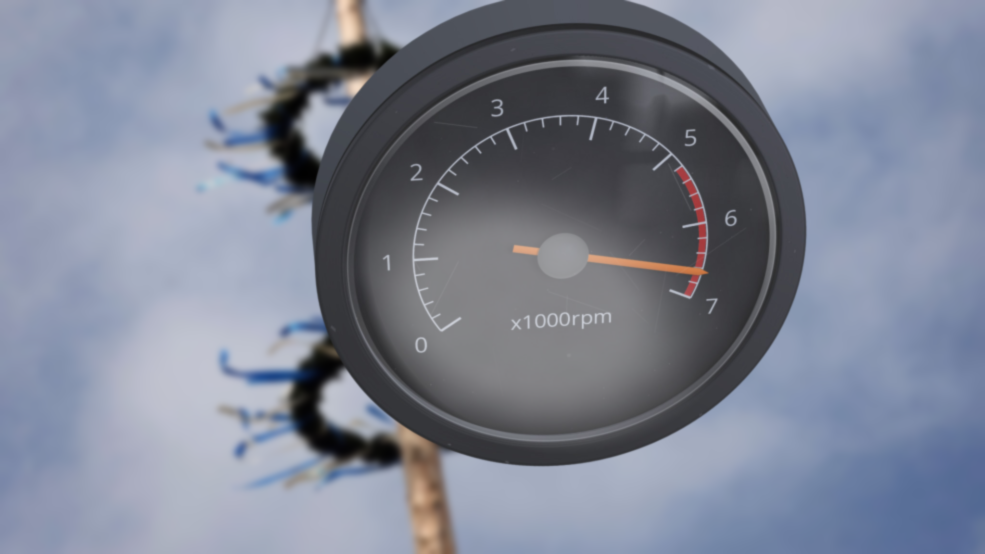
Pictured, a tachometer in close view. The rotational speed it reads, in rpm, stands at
6600 rpm
